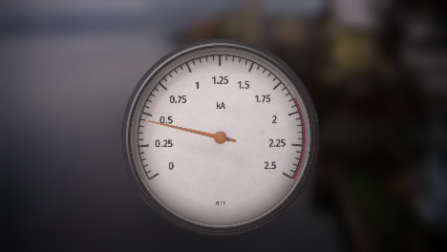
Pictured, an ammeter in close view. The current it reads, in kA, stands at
0.45 kA
